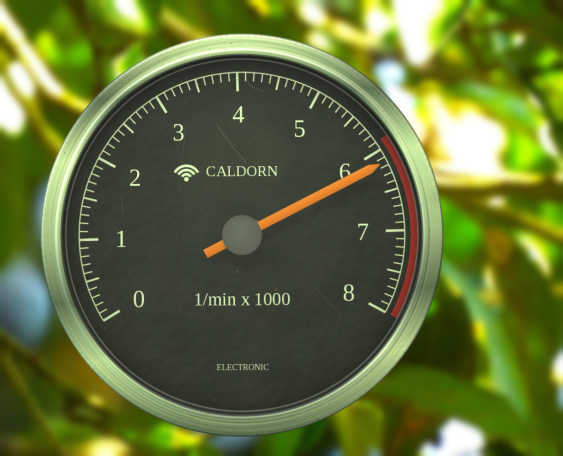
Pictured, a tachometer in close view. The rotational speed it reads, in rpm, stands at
6150 rpm
